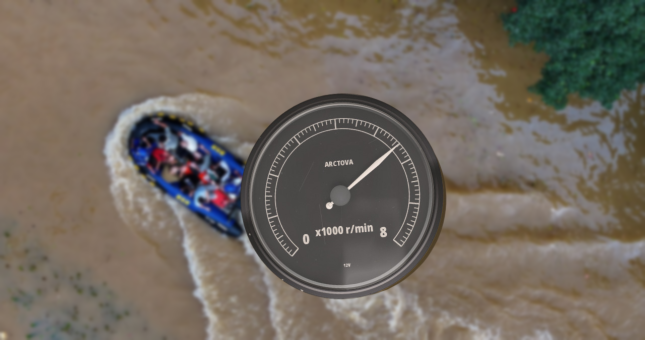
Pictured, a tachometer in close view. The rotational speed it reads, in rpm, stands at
5600 rpm
